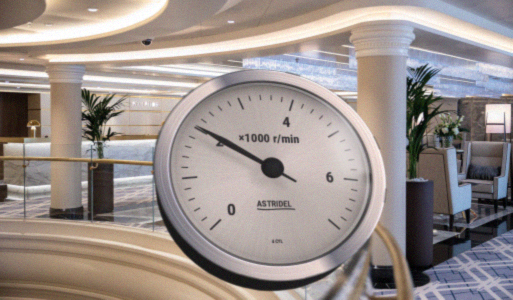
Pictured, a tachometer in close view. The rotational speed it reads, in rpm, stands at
2000 rpm
